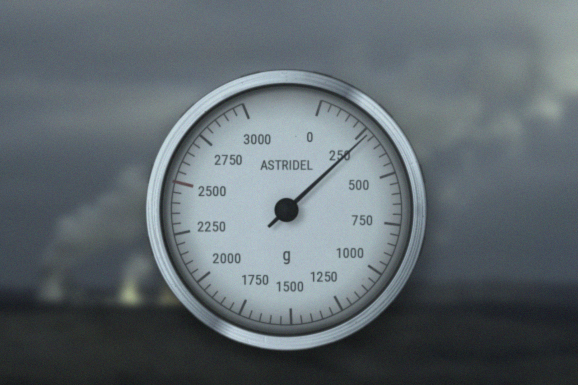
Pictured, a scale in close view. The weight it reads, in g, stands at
275 g
